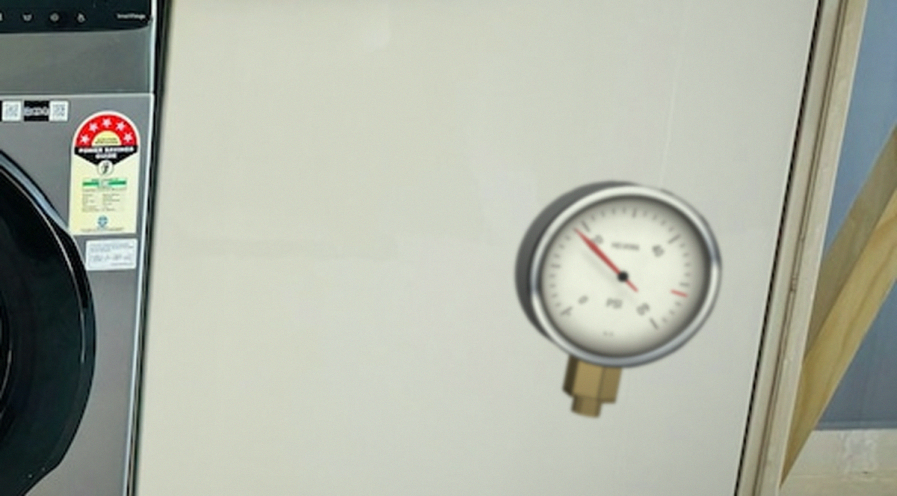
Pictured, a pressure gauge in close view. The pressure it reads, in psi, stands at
18 psi
